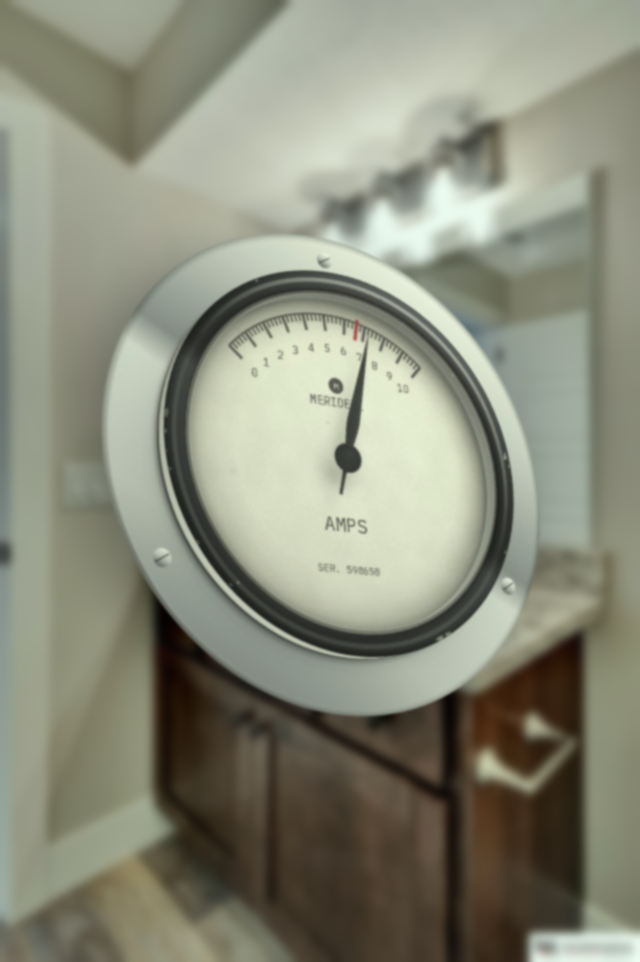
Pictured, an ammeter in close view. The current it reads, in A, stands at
7 A
